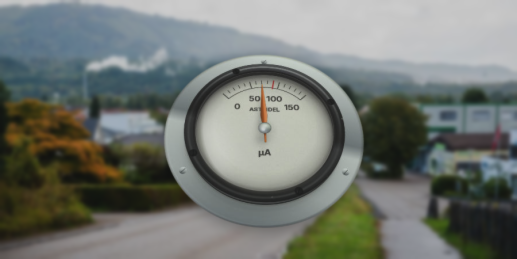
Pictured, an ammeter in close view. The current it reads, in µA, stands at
70 µA
